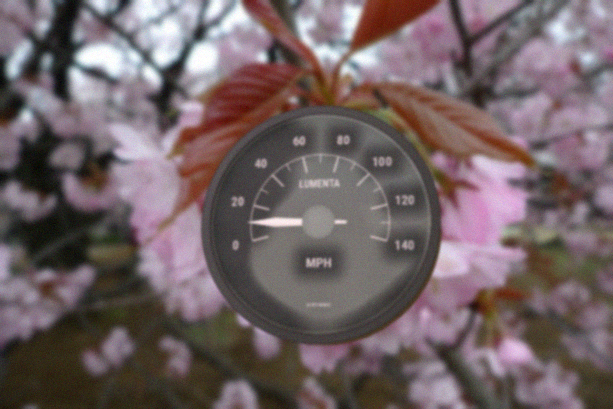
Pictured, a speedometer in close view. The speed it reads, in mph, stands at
10 mph
